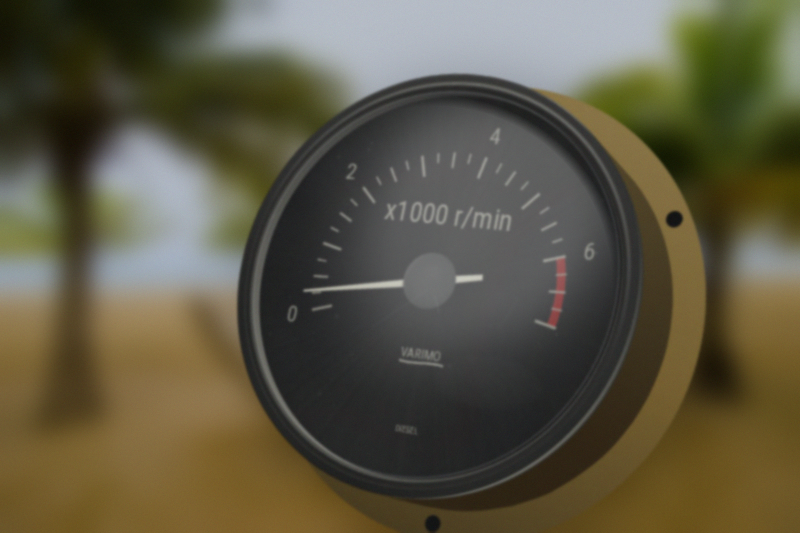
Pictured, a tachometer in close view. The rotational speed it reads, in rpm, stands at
250 rpm
